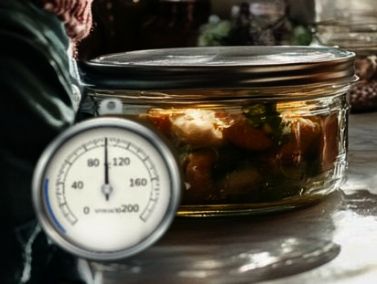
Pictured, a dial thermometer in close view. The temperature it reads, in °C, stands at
100 °C
